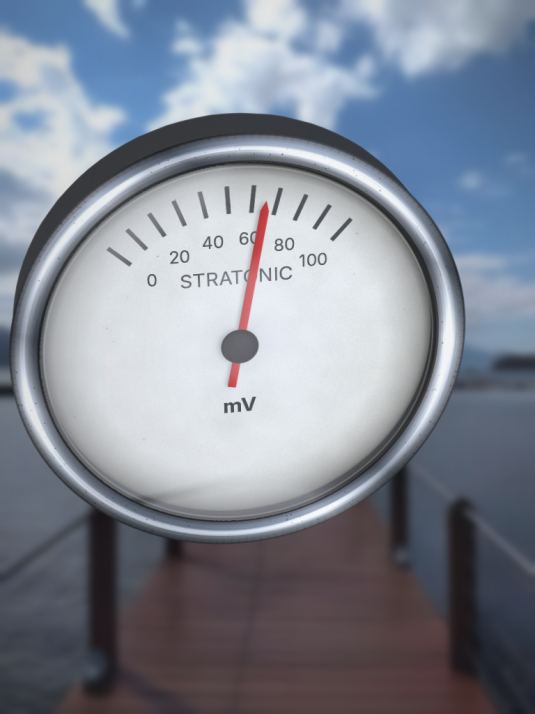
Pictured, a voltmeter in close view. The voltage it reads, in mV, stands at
65 mV
